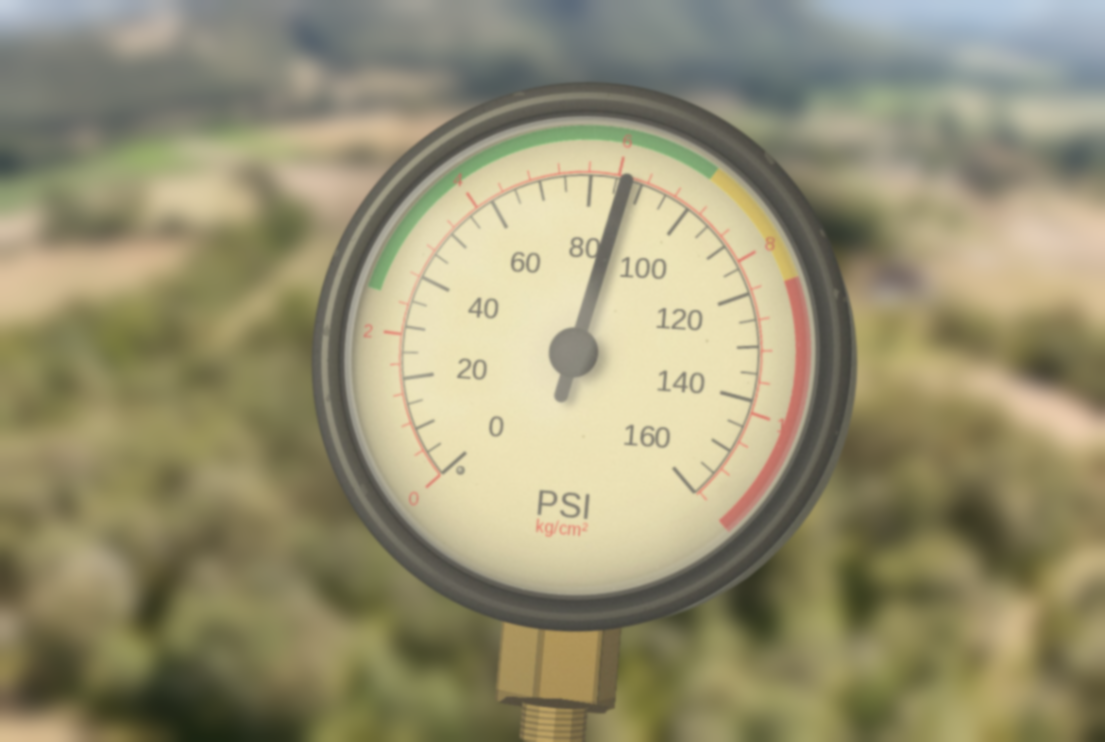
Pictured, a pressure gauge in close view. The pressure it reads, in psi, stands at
87.5 psi
